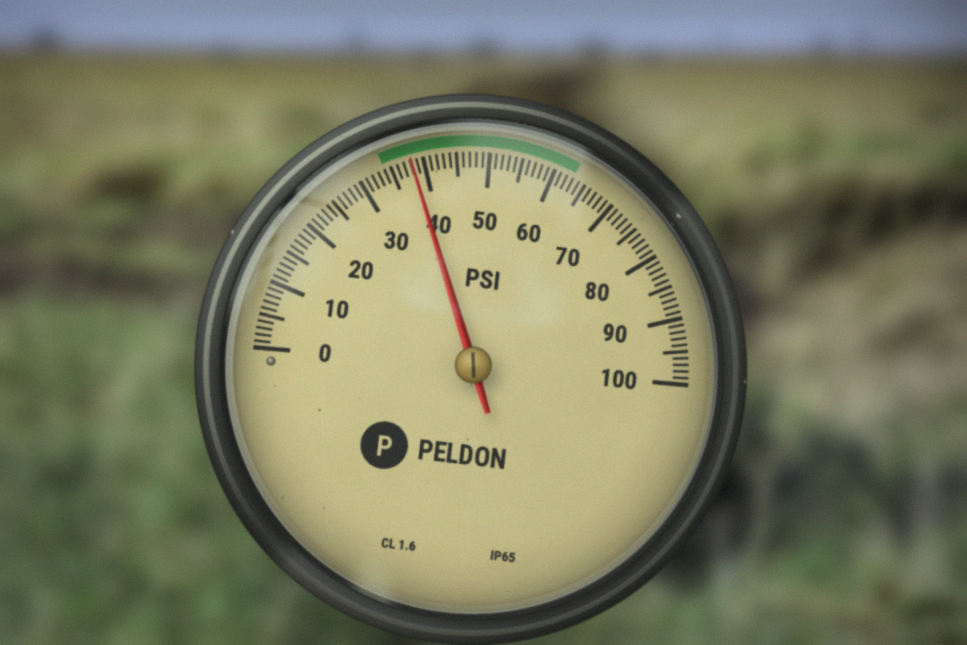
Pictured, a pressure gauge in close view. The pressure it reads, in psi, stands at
38 psi
